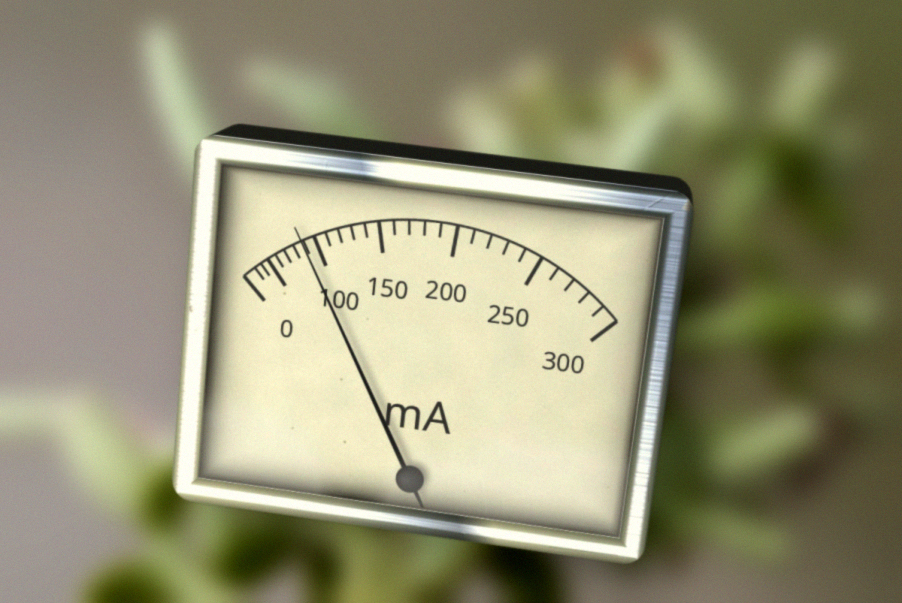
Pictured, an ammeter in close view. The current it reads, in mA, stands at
90 mA
